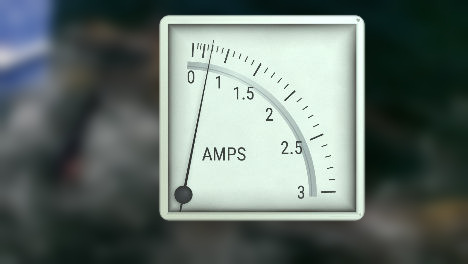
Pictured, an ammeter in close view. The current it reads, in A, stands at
0.7 A
